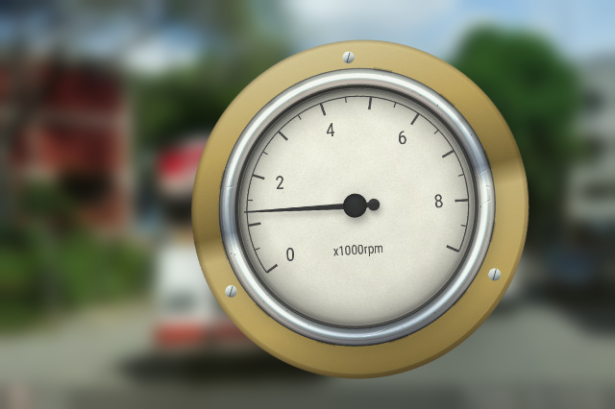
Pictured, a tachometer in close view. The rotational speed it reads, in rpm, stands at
1250 rpm
